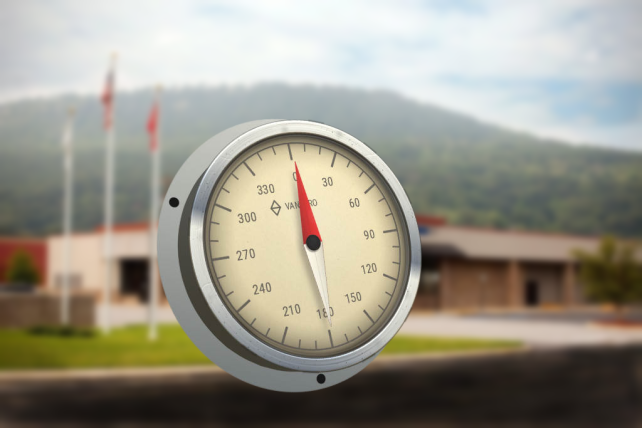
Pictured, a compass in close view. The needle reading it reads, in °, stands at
0 °
